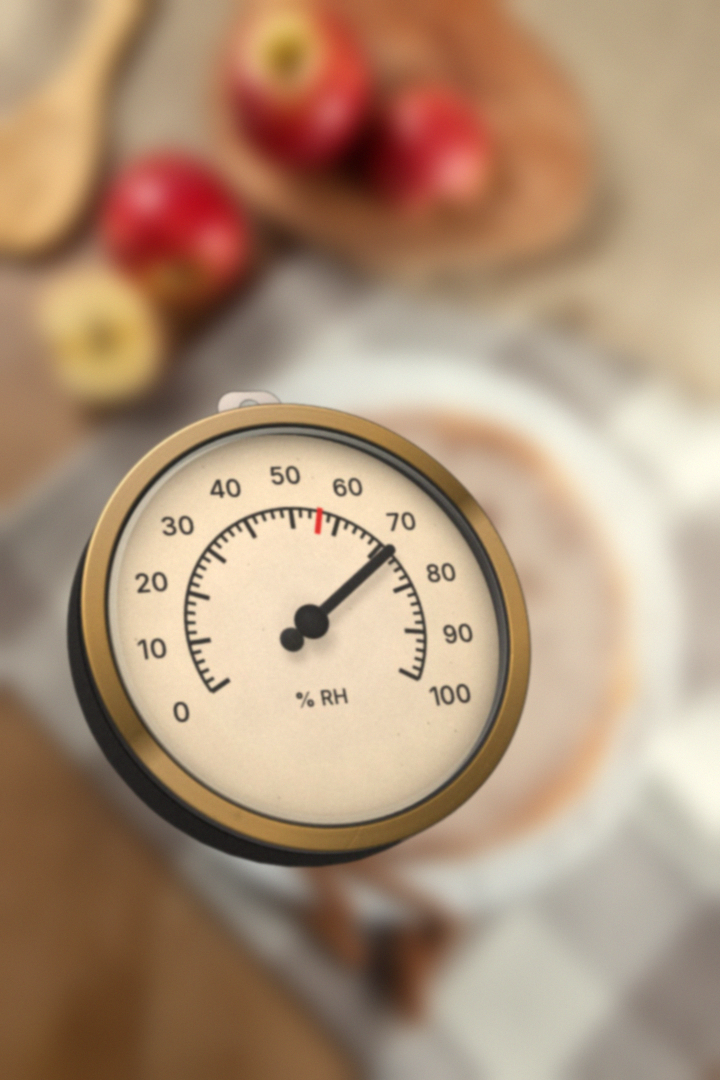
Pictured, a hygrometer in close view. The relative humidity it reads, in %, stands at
72 %
